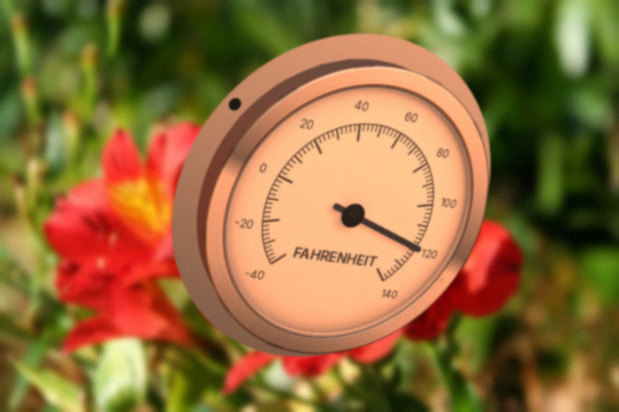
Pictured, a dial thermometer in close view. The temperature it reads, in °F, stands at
120 °F
